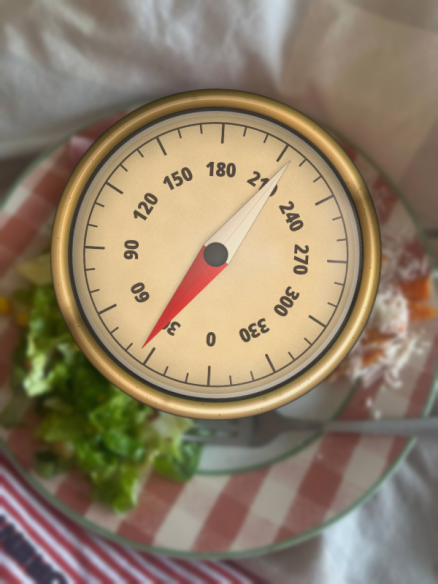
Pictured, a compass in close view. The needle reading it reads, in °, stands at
35 °
